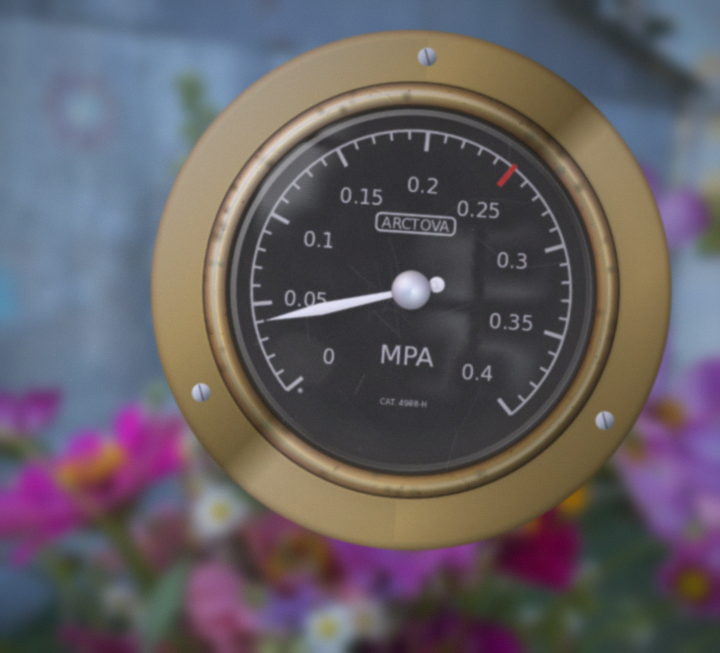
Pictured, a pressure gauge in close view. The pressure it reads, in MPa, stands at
0.04 MPa
